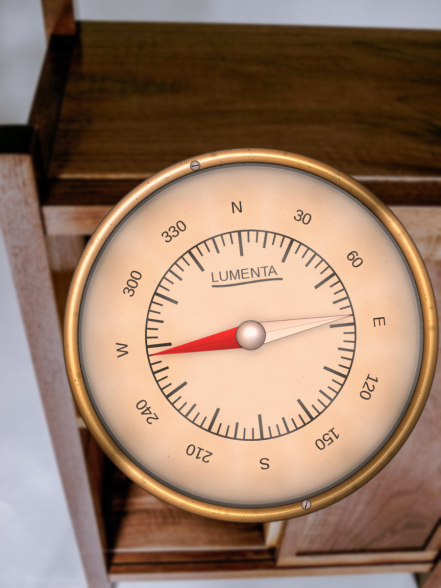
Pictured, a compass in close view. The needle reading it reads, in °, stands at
265 °
